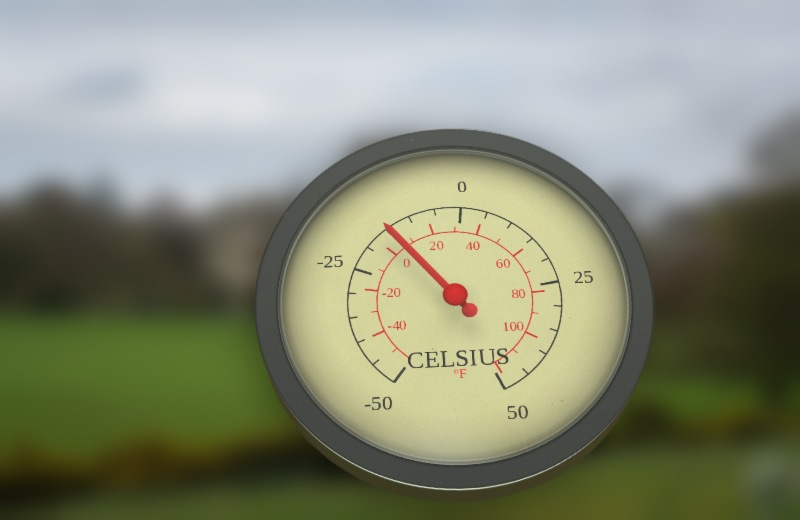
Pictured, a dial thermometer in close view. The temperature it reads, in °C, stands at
-15 °C
